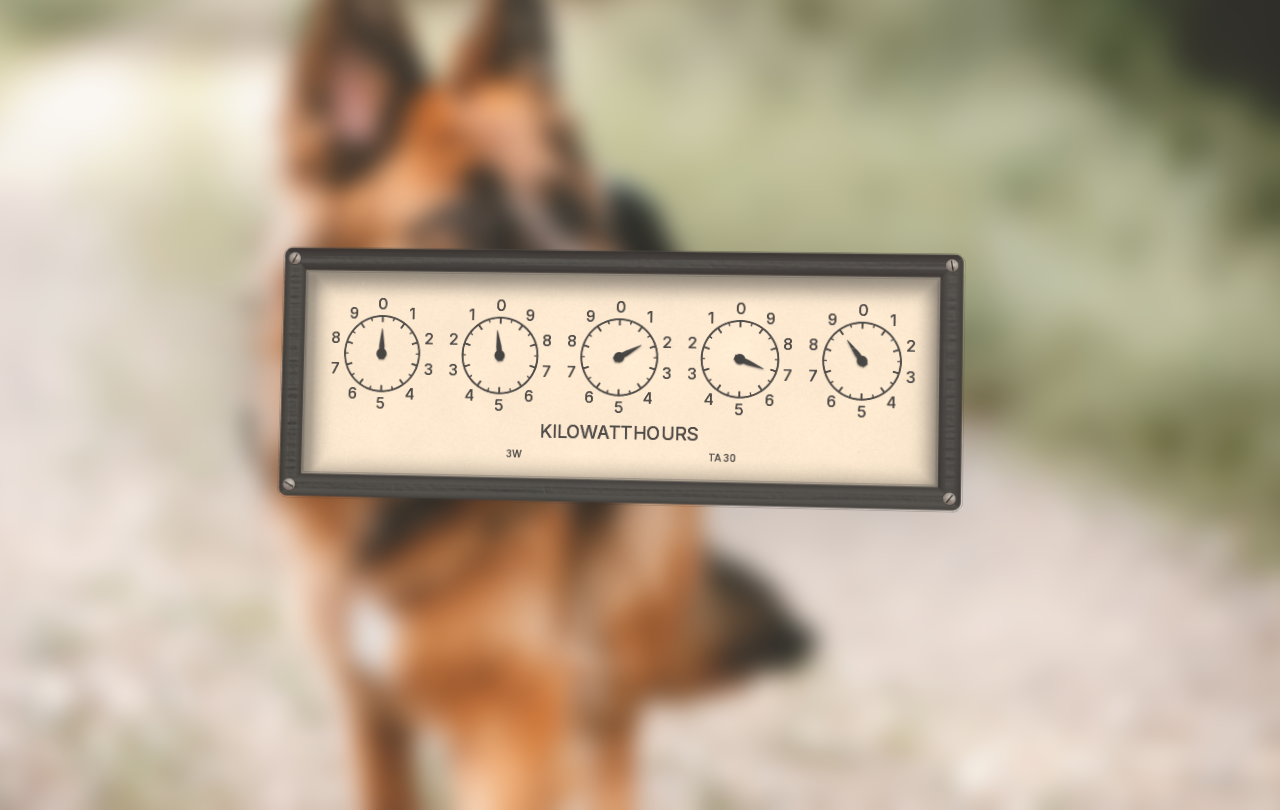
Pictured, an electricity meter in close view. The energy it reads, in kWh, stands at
169 kWh
